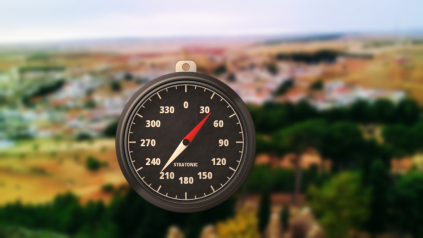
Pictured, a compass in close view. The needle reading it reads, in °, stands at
40 °
